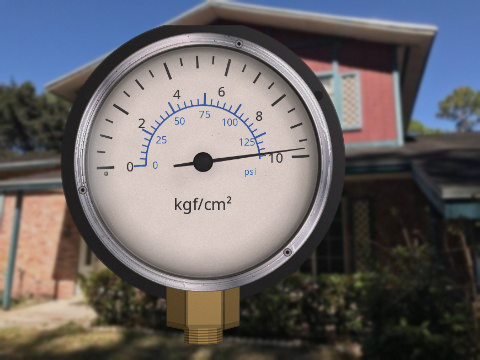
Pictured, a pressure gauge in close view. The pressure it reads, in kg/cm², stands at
9.75 kg/cm²
